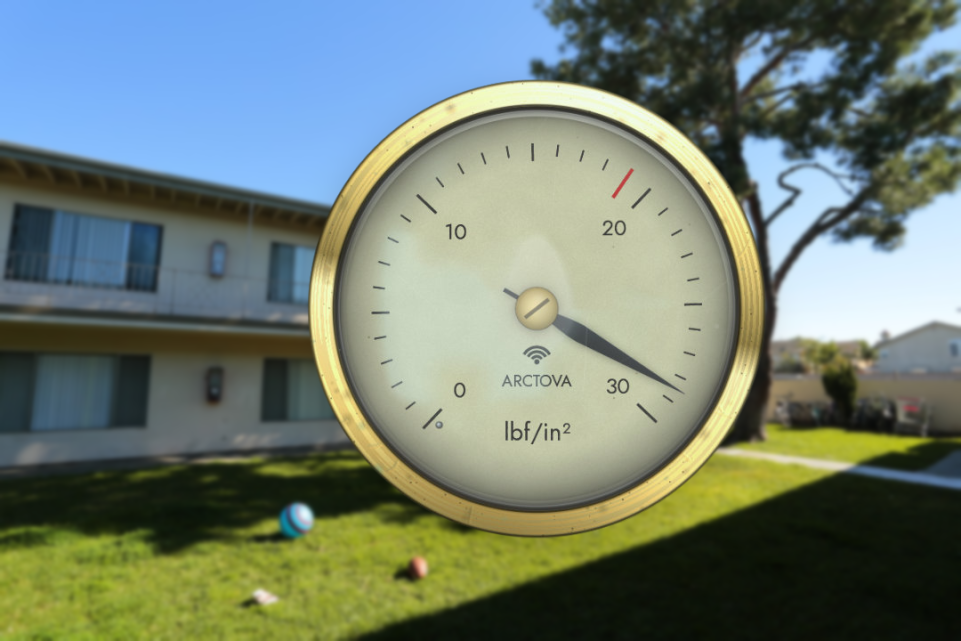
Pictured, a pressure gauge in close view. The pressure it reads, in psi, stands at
28.5 psi
